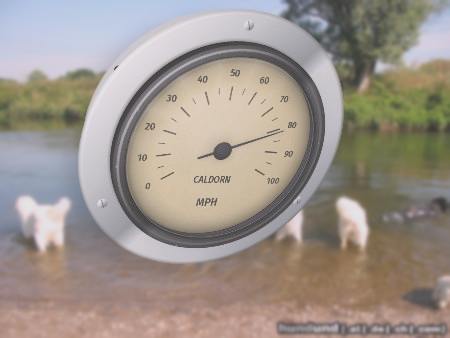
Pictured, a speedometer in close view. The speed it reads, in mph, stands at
80 mph
